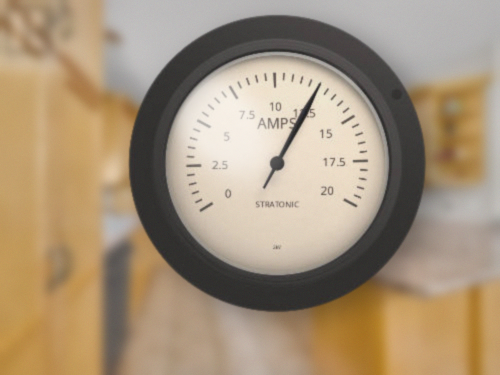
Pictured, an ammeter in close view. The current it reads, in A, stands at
12.5 A
